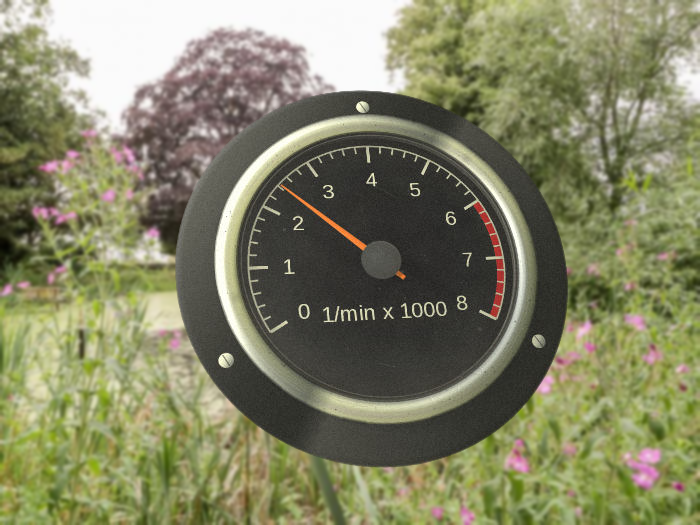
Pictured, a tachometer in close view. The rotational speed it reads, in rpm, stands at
2400 rpm
